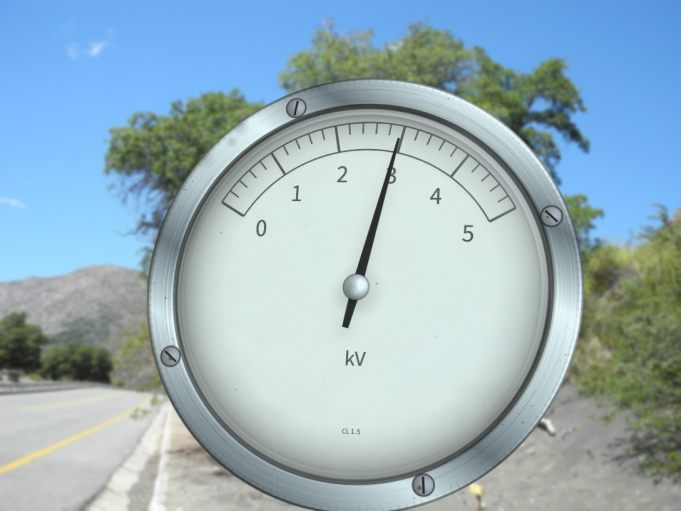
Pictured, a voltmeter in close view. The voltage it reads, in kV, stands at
3 kV
